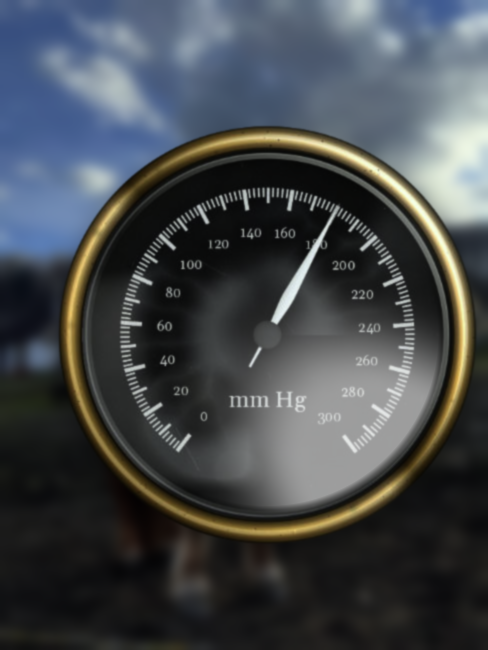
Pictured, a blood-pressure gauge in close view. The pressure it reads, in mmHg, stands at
180 mmHg
